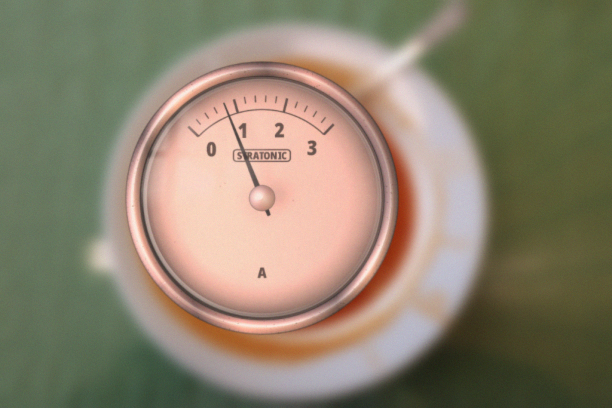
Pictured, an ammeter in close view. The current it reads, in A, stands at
0.8 A
